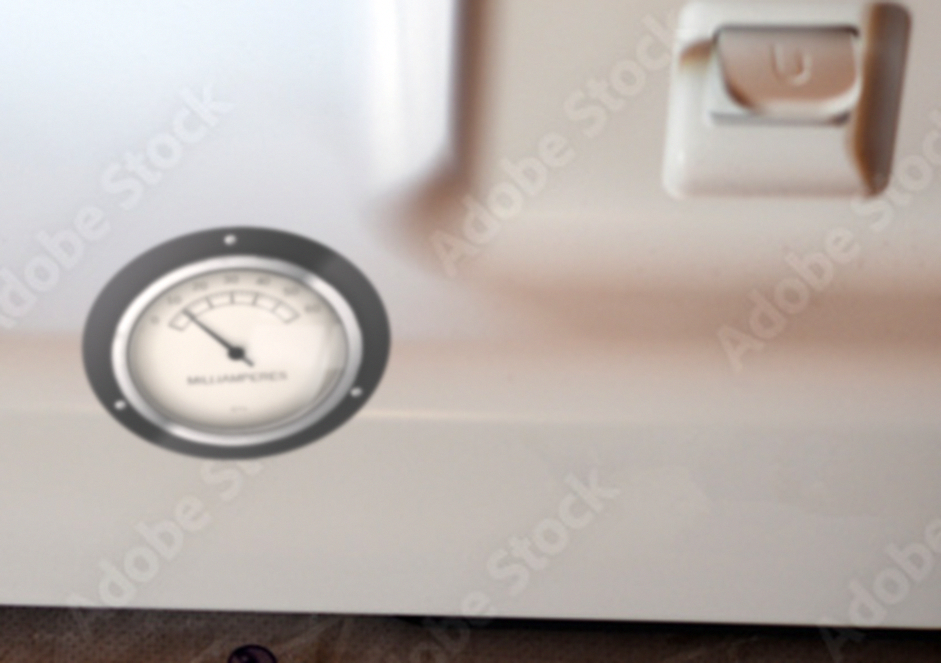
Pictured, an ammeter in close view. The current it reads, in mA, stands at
10 mA
